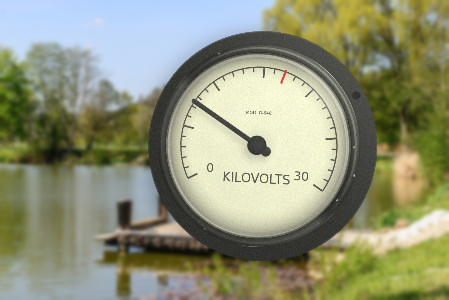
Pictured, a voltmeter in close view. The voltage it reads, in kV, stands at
7.5 kV
